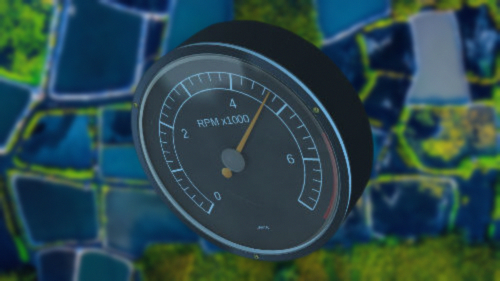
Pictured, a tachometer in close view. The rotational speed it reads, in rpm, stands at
4700 rpm
